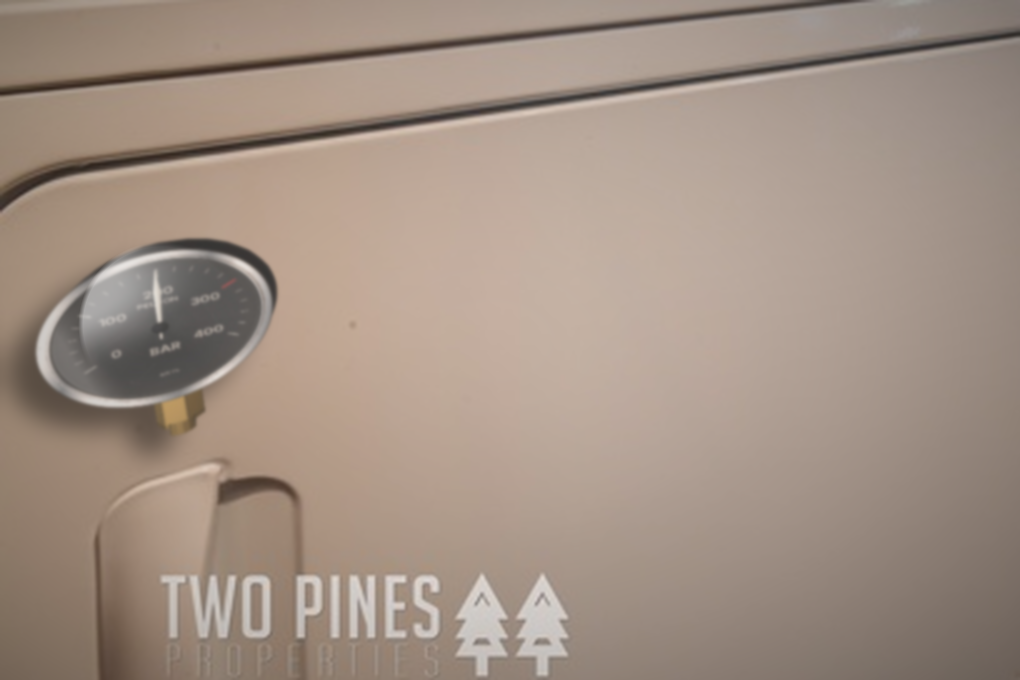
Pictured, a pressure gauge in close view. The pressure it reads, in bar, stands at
200 bar
